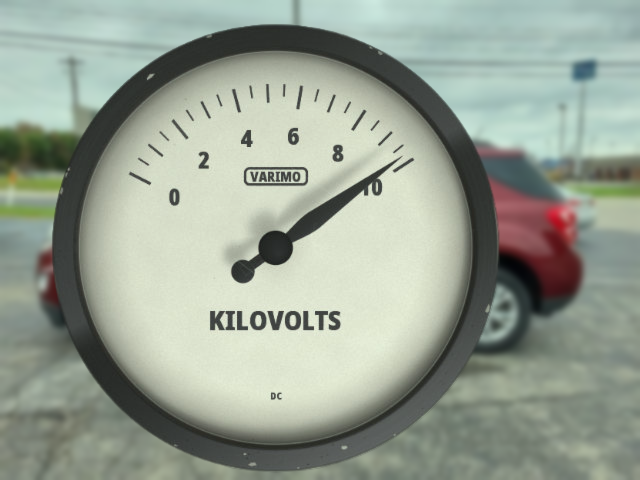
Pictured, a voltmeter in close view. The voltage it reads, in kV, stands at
9.75 kV
